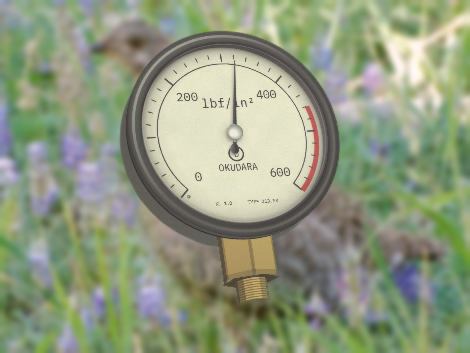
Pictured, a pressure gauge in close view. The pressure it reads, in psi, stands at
320 psi
